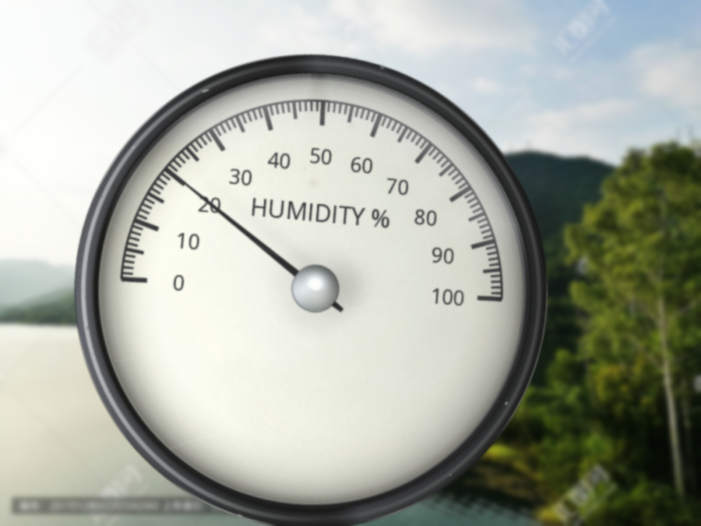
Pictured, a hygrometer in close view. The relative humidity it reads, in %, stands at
20 %
